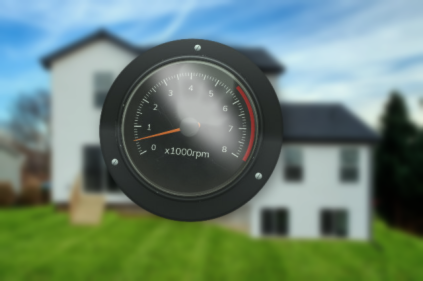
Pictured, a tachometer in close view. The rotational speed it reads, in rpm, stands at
500 rpm
